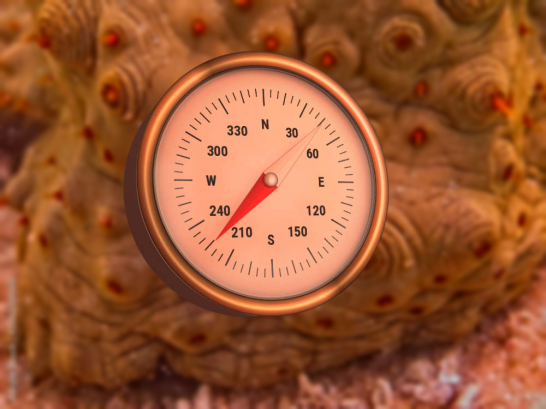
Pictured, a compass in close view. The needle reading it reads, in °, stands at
225 °
